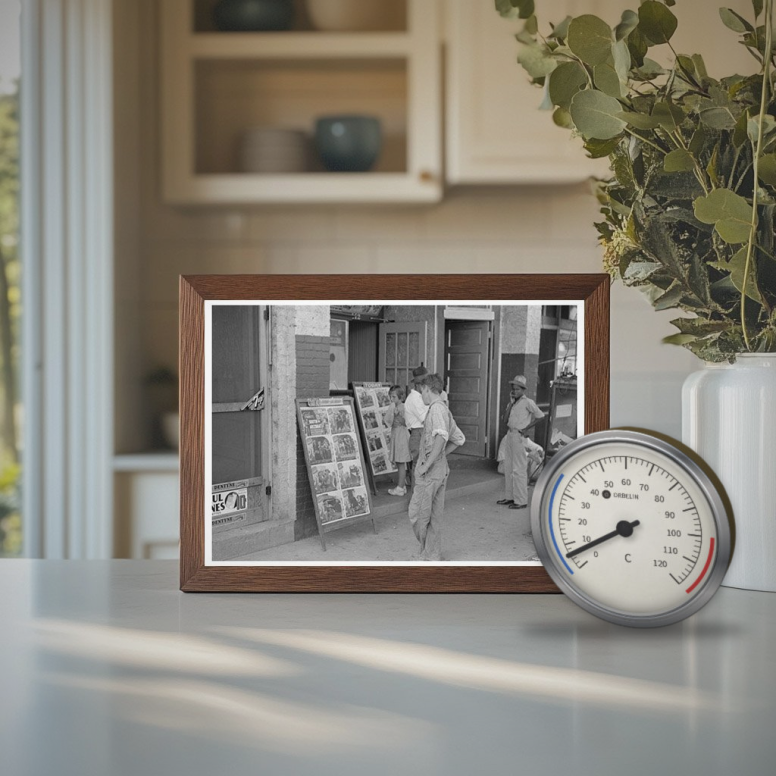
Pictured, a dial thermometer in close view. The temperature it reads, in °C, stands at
6 °C
